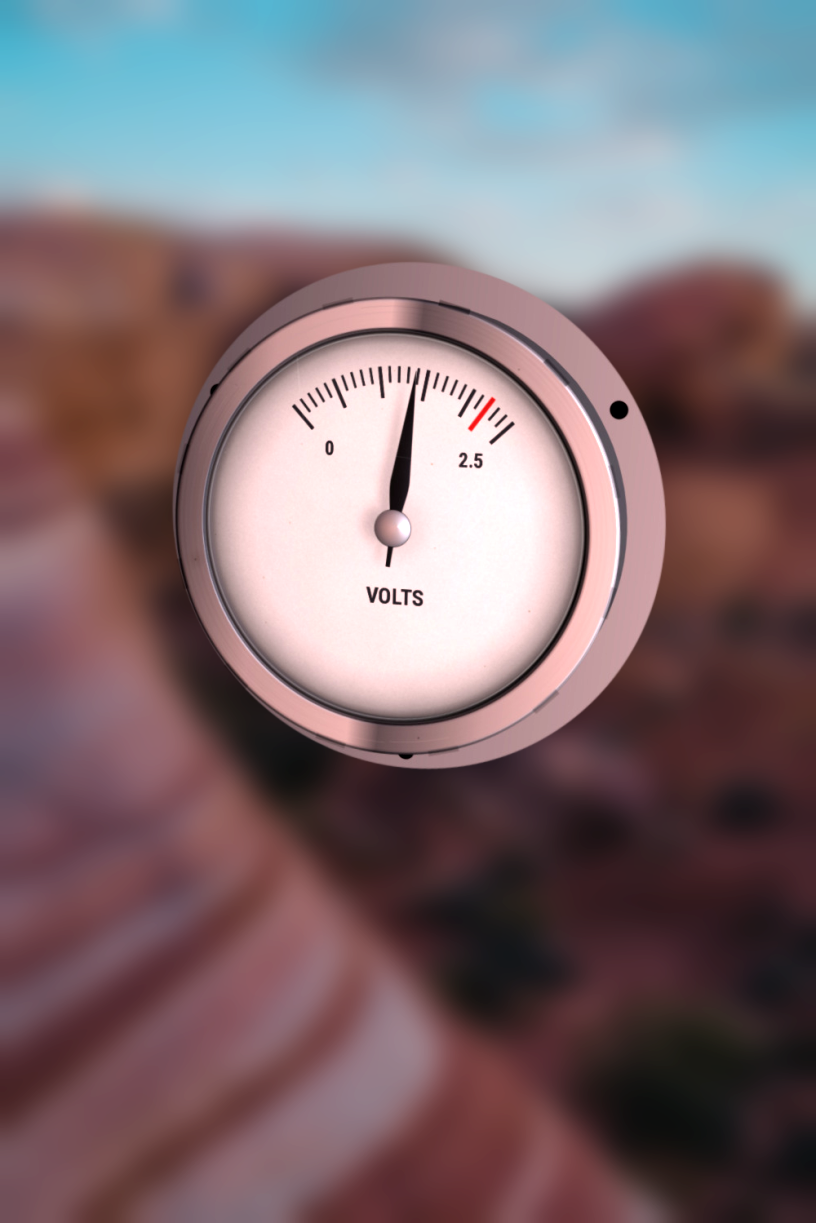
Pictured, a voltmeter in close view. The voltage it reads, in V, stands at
1.4 V
